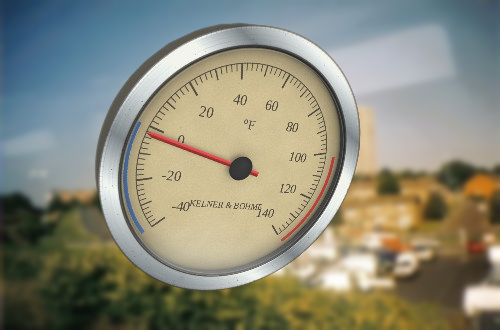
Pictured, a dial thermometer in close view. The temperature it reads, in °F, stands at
-2 °F
